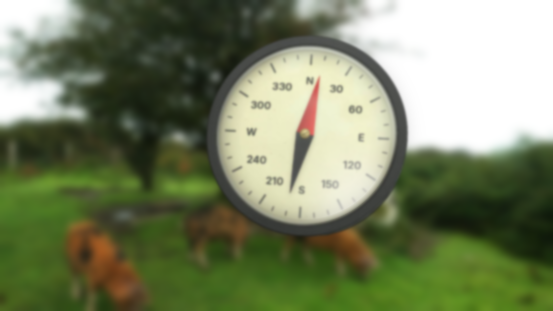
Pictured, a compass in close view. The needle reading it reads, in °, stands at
10 °
